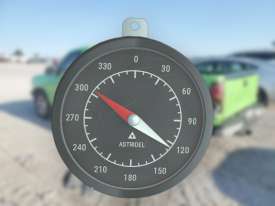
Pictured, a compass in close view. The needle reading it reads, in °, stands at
305 °
